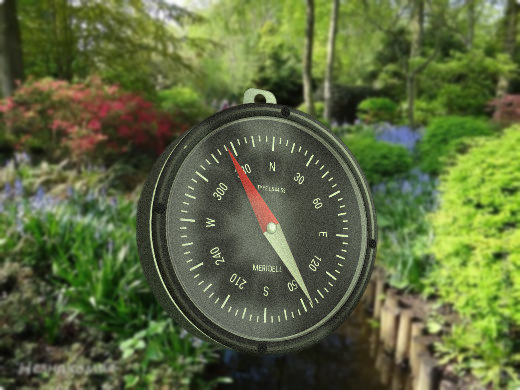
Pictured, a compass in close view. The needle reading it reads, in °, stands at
325 °
